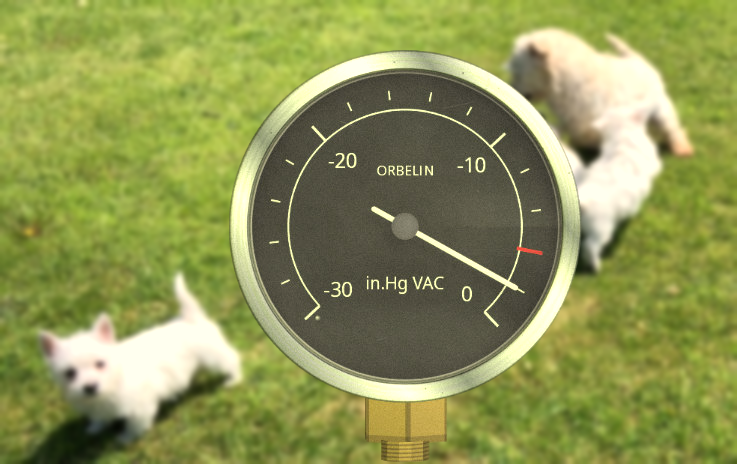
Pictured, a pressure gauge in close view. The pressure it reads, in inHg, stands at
-2 inHg
